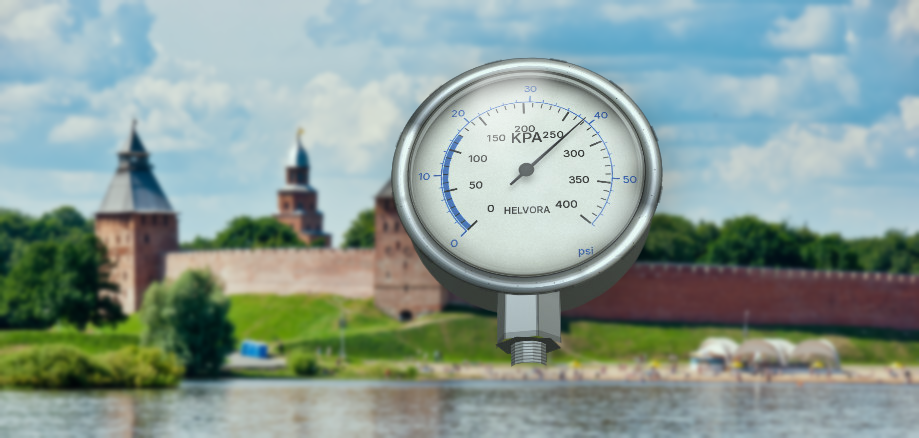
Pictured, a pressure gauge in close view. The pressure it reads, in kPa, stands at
270 kPa
